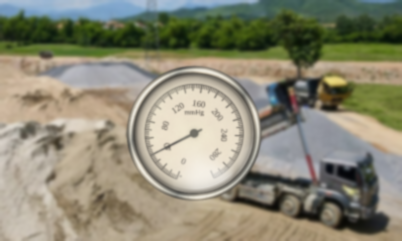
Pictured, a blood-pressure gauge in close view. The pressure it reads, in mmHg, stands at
40 mmHg
